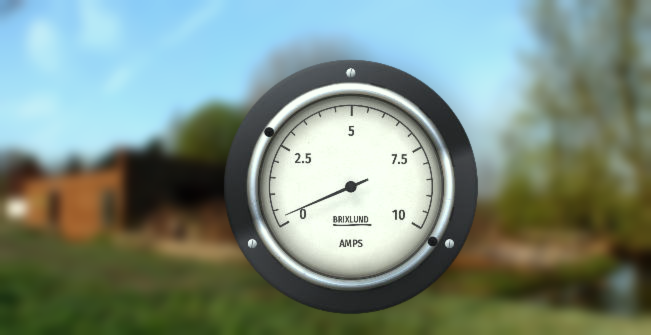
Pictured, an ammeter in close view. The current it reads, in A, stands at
0.25 A
